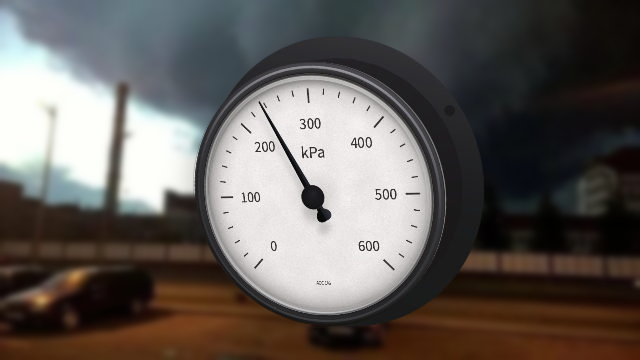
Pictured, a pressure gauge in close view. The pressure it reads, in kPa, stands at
240 kPa
